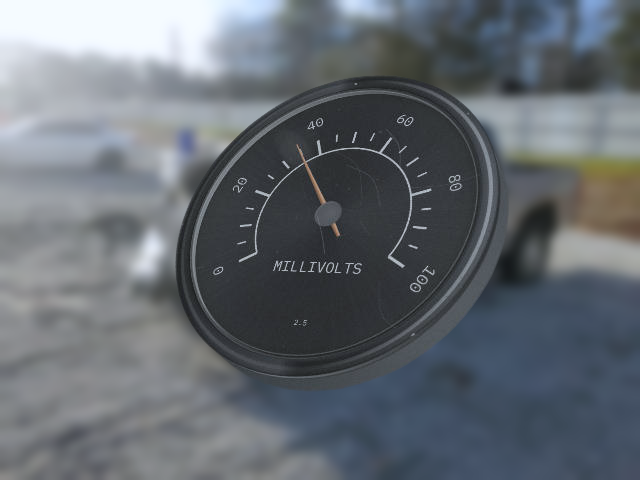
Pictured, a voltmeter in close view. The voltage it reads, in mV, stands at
35 mV
